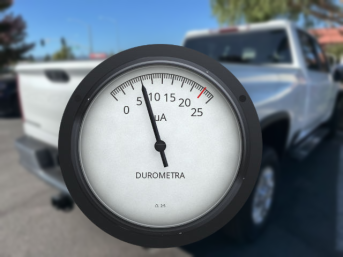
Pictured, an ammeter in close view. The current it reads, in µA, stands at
7.5 µA
